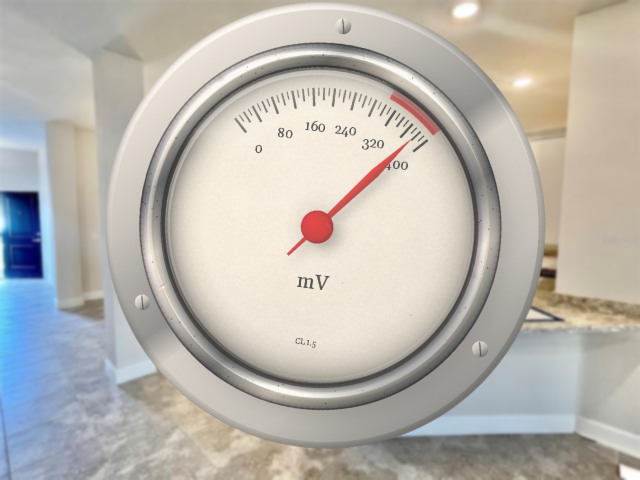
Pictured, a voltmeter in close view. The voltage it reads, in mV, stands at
380 mV
